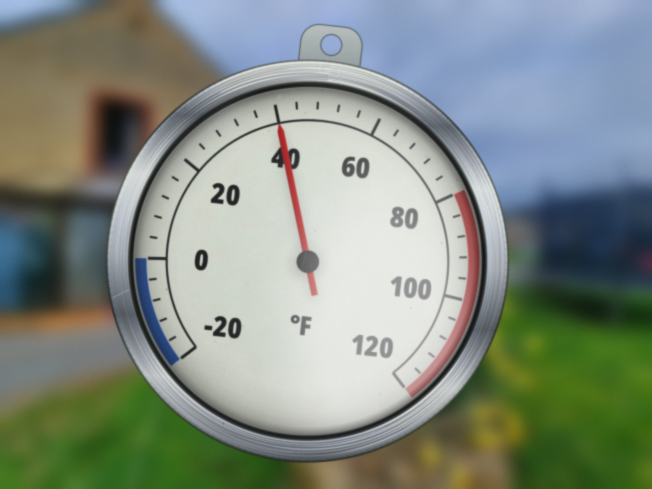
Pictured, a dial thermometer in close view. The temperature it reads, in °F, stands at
40 °F
